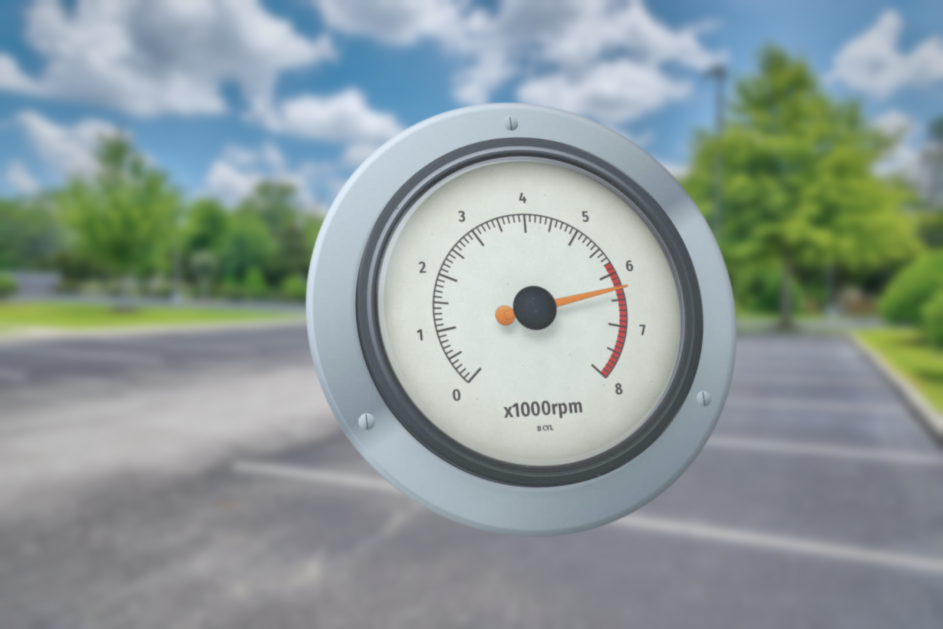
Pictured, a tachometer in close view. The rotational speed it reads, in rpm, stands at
6300 rpm
